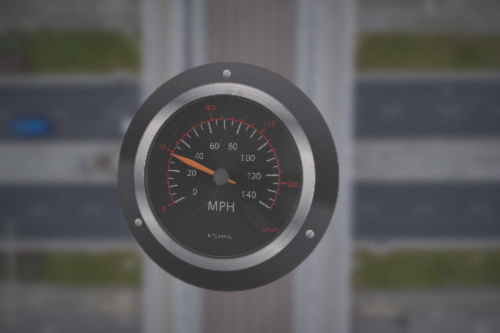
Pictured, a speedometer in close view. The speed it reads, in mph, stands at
30 mph
